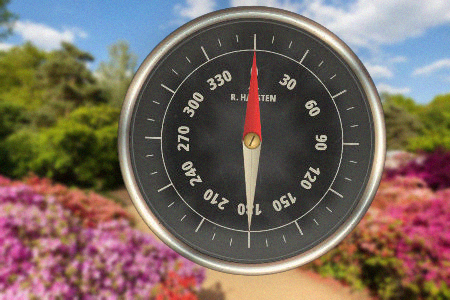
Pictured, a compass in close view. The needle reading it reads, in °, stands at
0 °
